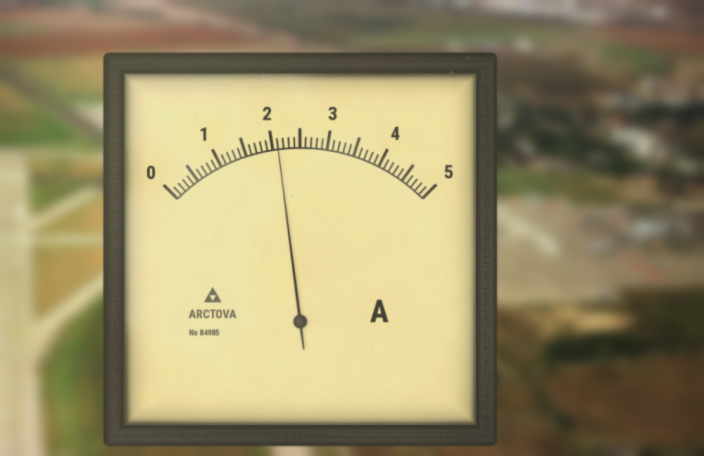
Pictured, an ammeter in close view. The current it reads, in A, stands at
2.1 A
